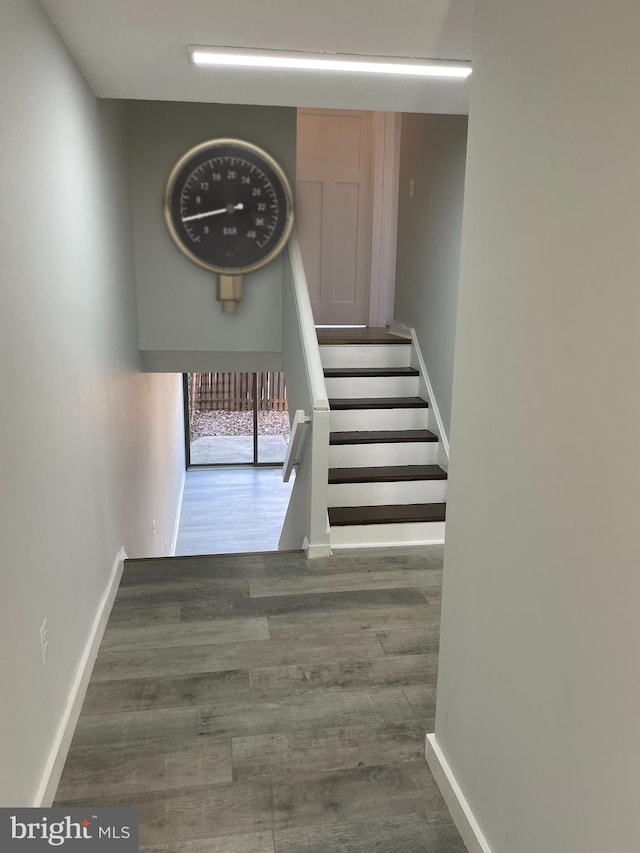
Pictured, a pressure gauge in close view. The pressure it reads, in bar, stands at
4 bar
